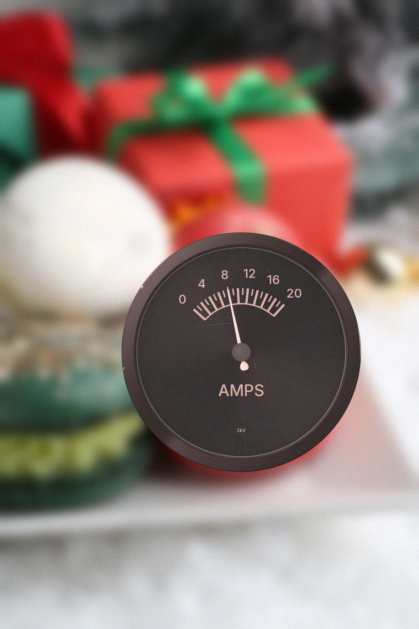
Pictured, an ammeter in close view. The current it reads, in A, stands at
8 A
